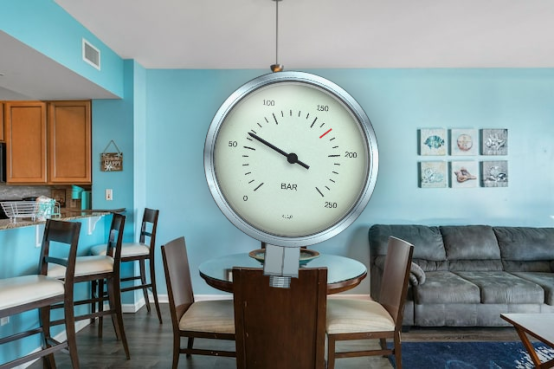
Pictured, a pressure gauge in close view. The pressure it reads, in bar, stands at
65 bar
